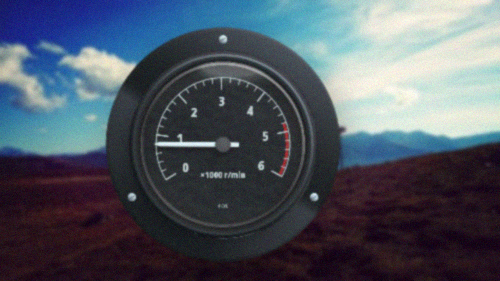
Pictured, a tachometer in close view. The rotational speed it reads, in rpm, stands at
800 rpm
